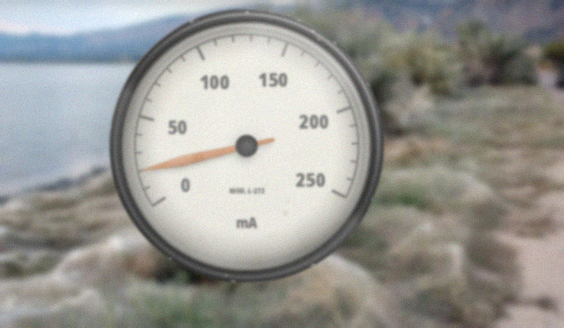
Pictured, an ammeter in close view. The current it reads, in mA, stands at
20 mA
